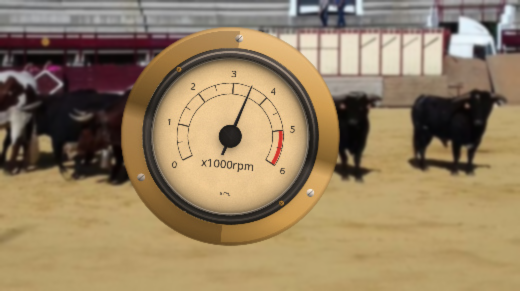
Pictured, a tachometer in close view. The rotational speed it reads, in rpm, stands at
3500 rpm
